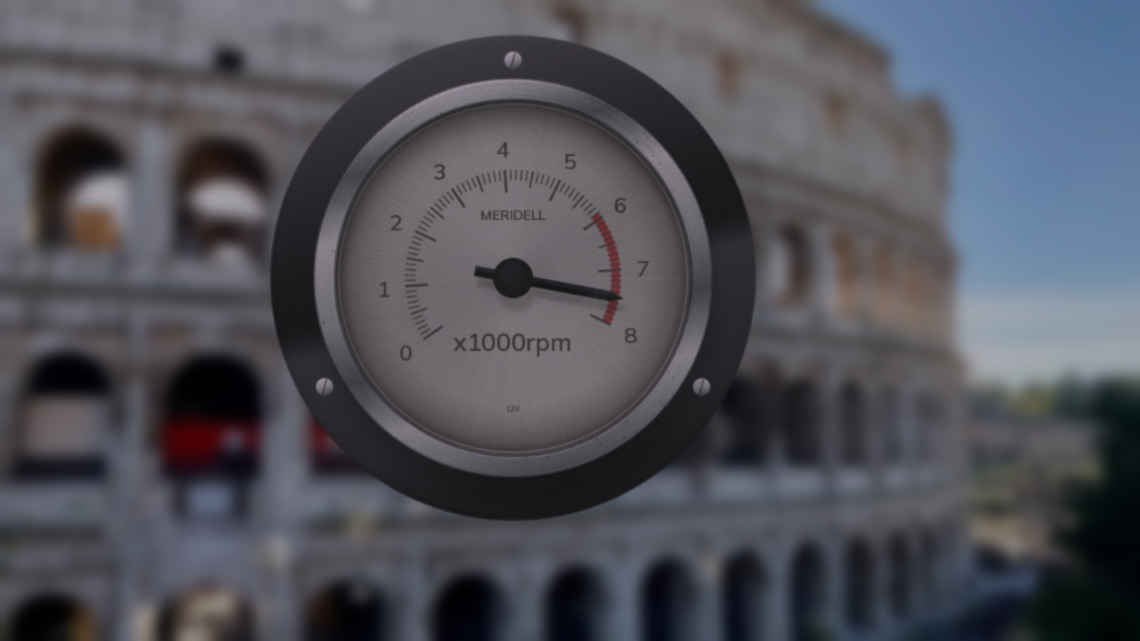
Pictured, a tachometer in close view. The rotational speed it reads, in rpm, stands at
7500 rpm
